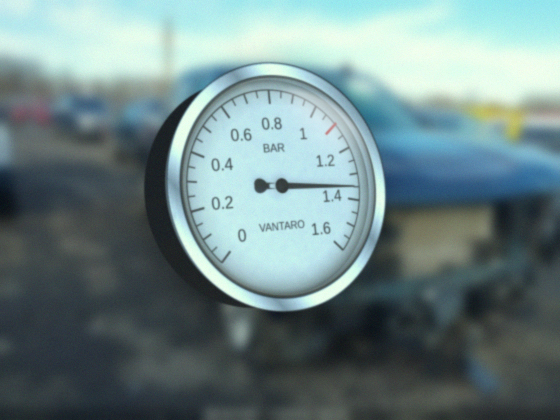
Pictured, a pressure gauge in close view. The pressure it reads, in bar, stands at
1.35 bar
